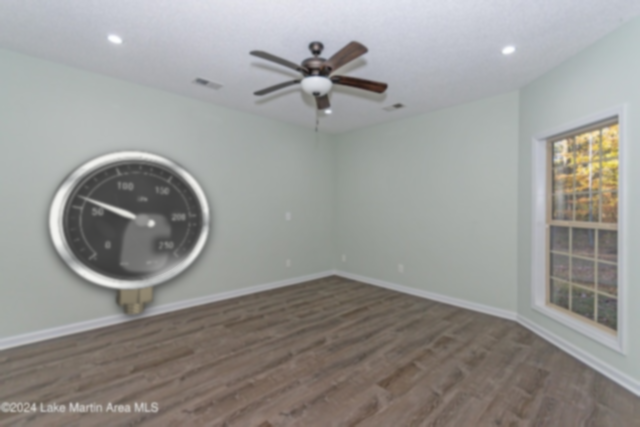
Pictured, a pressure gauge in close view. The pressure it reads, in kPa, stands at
60 kPa
